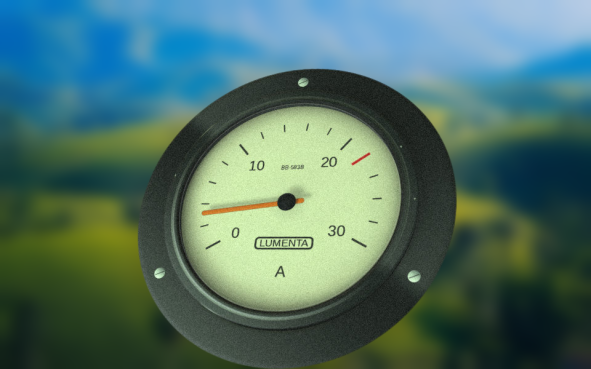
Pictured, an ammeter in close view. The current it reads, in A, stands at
3 A
